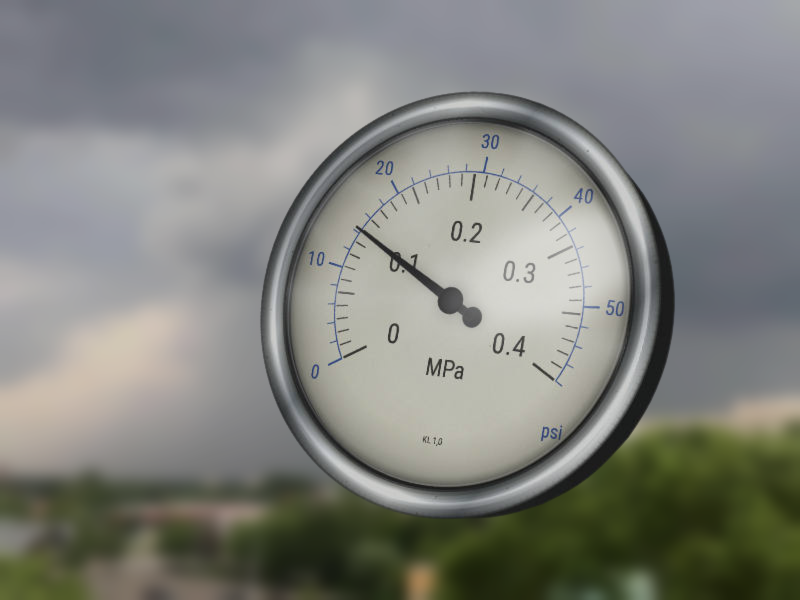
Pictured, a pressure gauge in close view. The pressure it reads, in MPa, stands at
0.1 MPa
